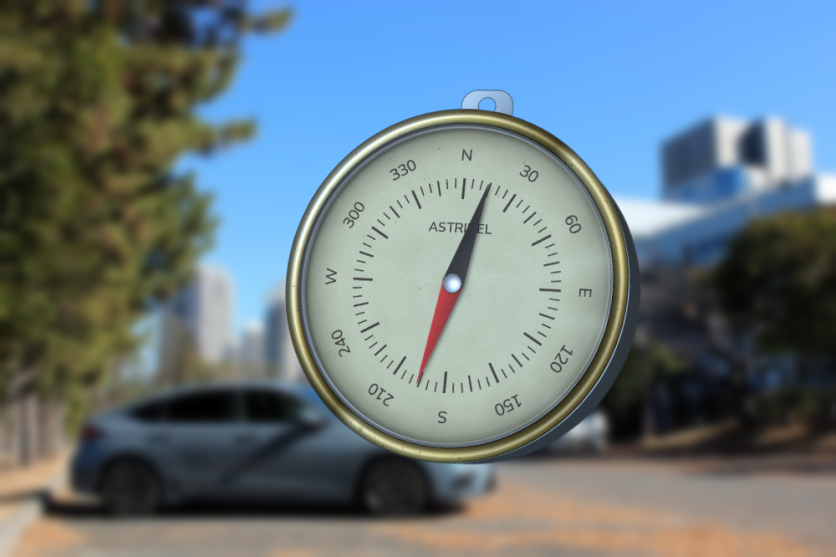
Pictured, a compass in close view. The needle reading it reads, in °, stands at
195 °
